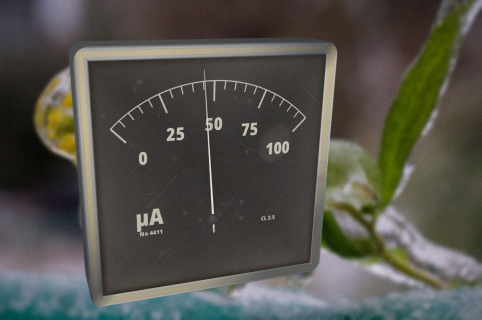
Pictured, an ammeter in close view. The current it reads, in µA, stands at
45 µA
